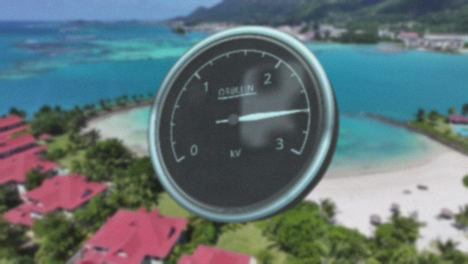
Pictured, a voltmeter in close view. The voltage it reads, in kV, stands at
2.6 kV
